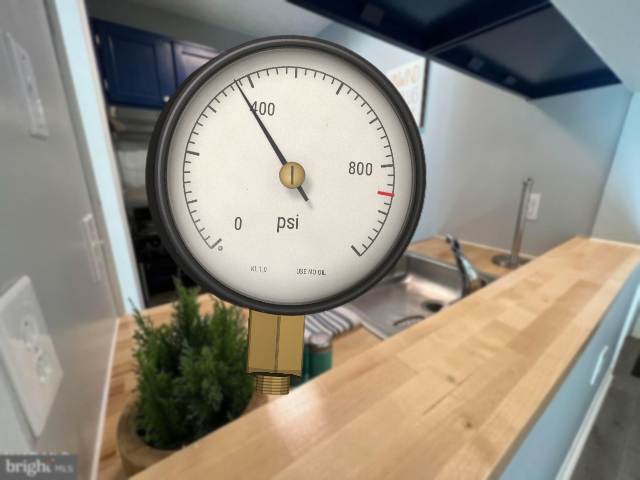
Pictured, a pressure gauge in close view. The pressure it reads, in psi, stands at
370 psi
